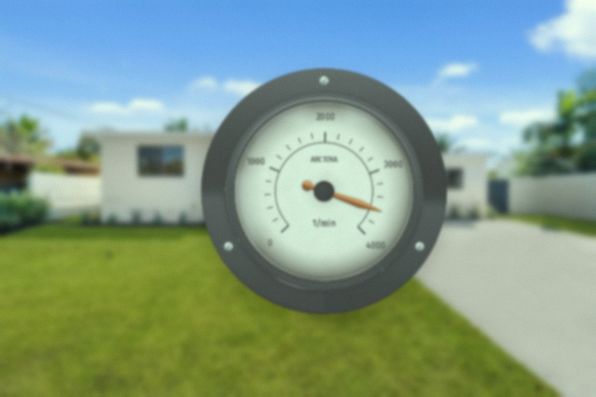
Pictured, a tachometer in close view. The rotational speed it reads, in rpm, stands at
3600 rpm
